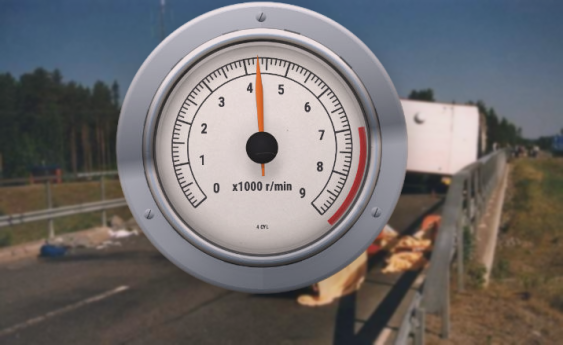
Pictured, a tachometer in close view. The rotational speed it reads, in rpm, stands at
4300 rpm
